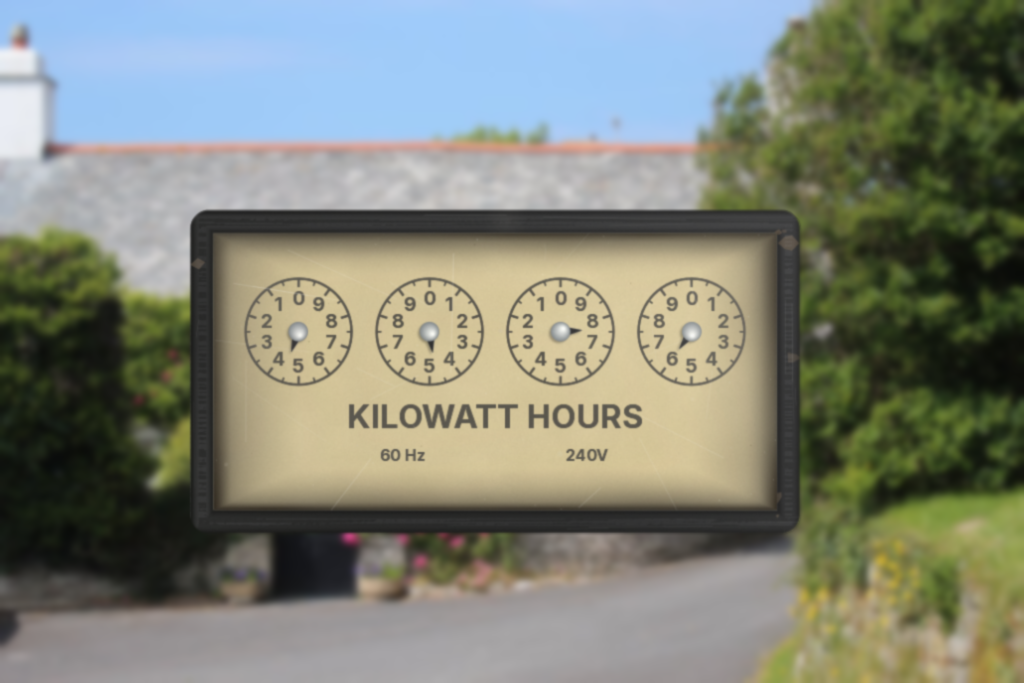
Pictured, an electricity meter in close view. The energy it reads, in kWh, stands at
4476 kWh
